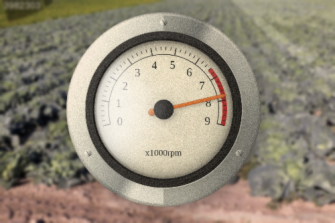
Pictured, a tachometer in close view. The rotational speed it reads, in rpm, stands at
7800 rpm
